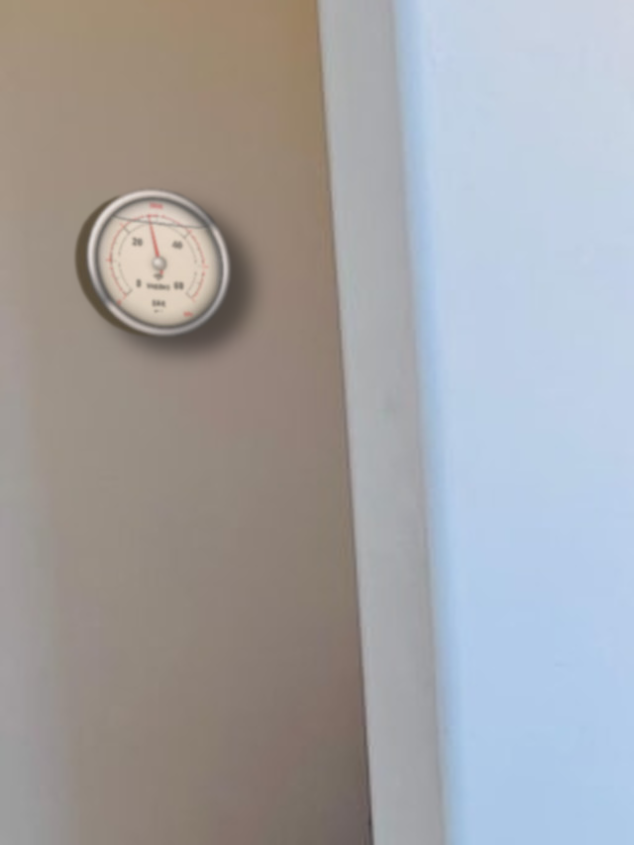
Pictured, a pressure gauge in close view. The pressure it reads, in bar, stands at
27.5 bar
